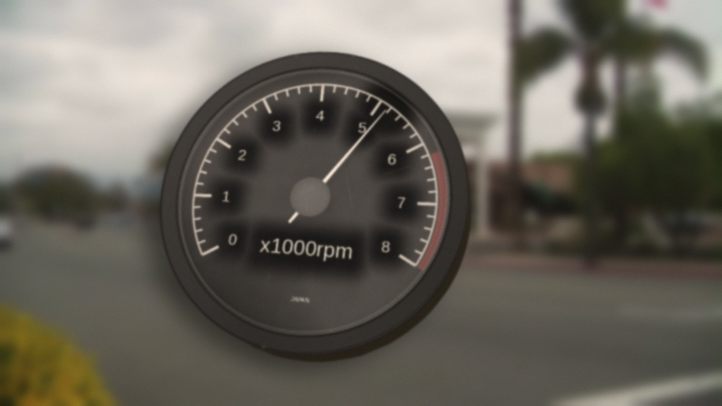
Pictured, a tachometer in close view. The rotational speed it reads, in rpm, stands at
5200 rpm
